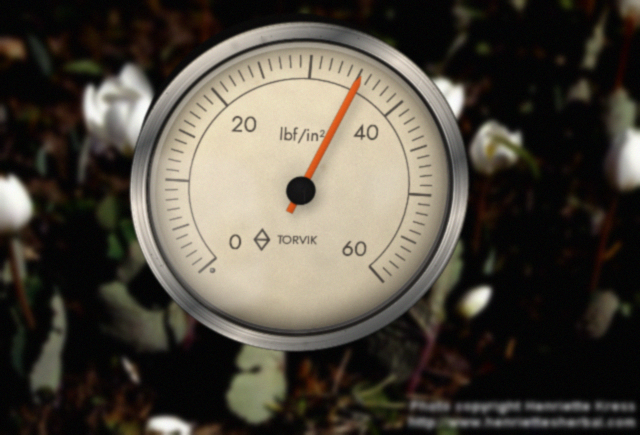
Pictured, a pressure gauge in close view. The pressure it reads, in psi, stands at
35 psi
